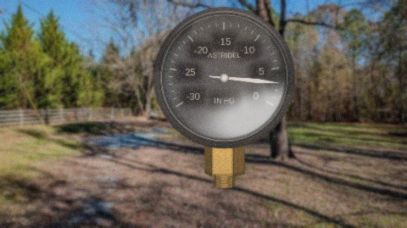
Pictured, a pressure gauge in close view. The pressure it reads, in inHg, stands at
-3 inHg
